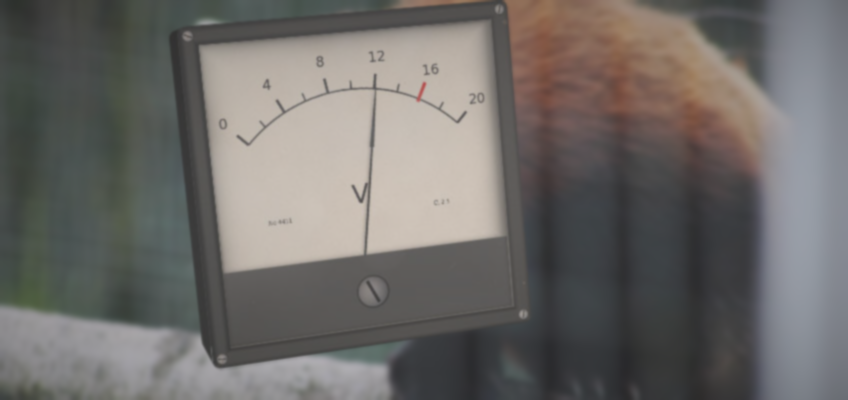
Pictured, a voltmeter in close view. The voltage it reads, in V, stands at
12 V
